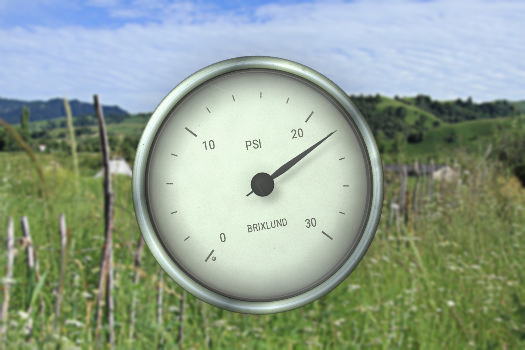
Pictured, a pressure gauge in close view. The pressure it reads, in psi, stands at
22 psi
